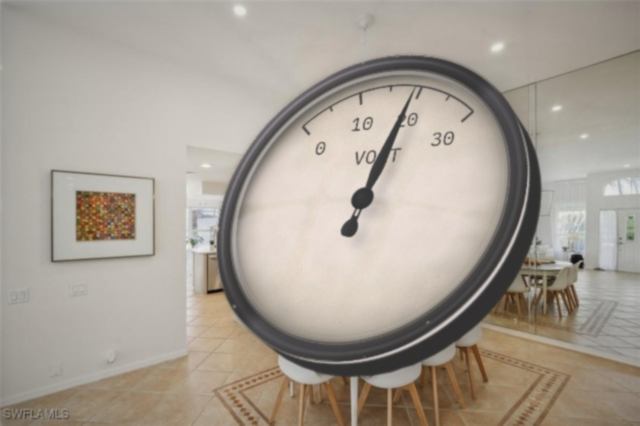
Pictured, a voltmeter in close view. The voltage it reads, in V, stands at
20 V
